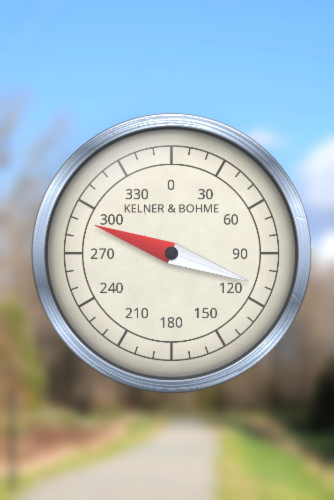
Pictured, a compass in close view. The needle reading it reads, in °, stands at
290 °
